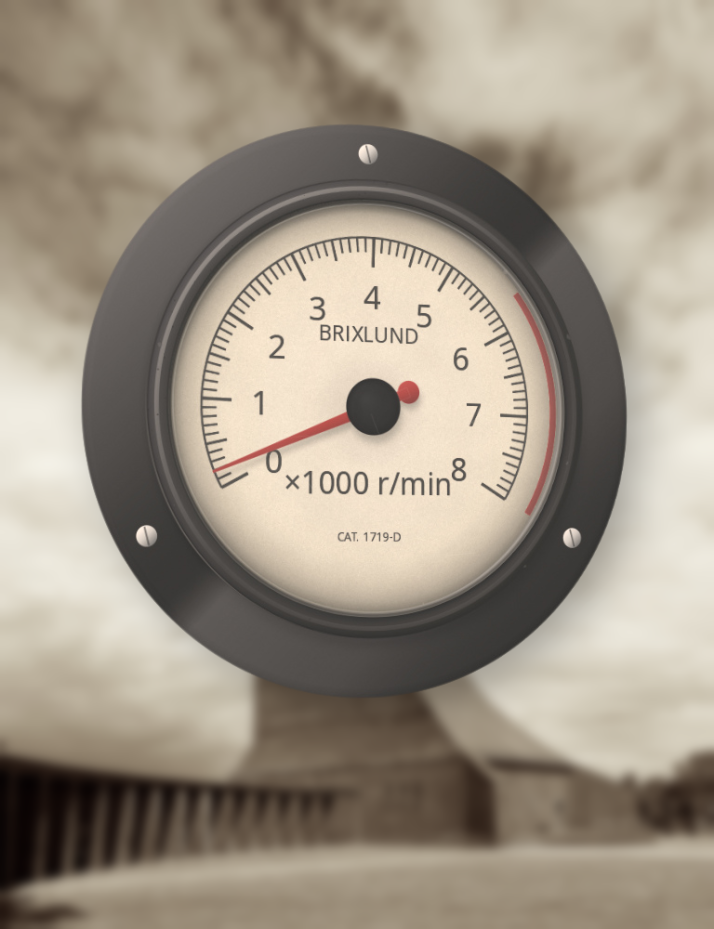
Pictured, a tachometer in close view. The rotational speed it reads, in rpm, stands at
200 rpm
